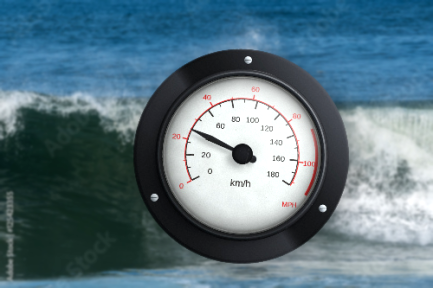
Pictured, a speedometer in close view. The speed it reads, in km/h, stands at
40 km/h
